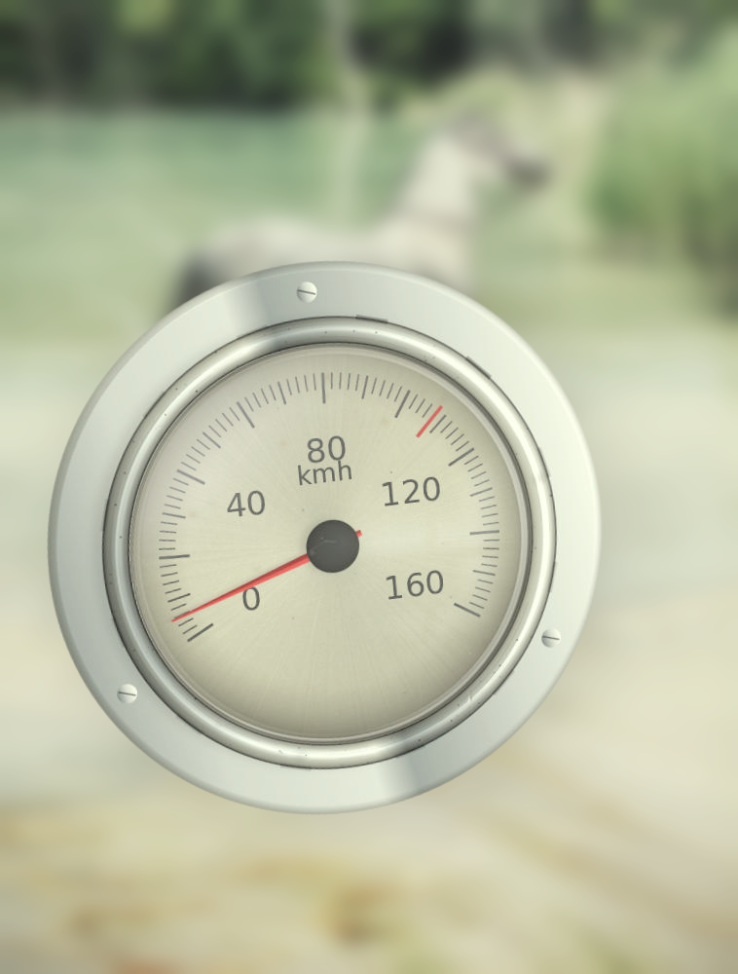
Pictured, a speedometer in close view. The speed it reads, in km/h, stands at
6 km/h
